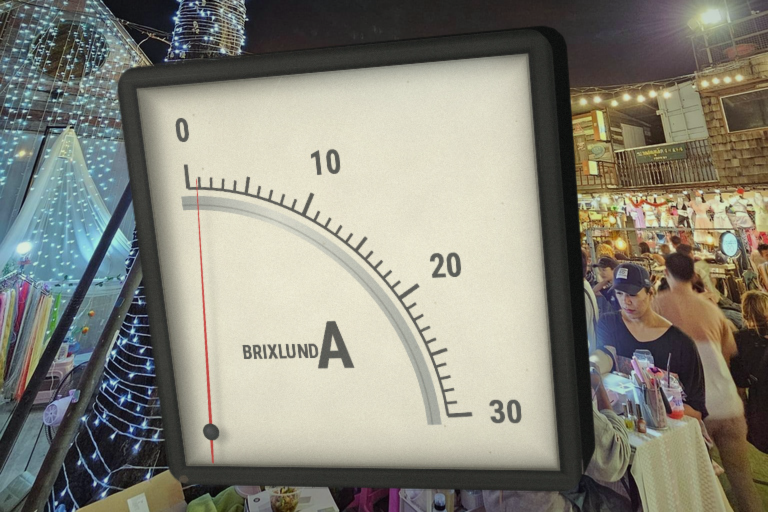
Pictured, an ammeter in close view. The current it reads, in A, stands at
1 A
